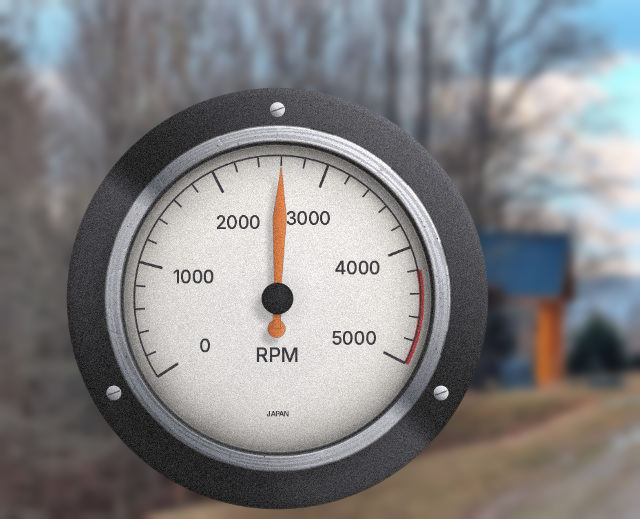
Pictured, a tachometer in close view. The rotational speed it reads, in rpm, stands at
2600 rpm
